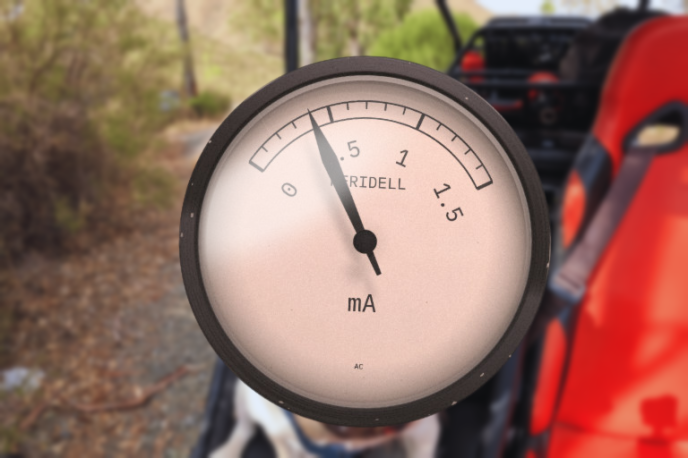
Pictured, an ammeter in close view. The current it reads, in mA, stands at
0.4 mA
